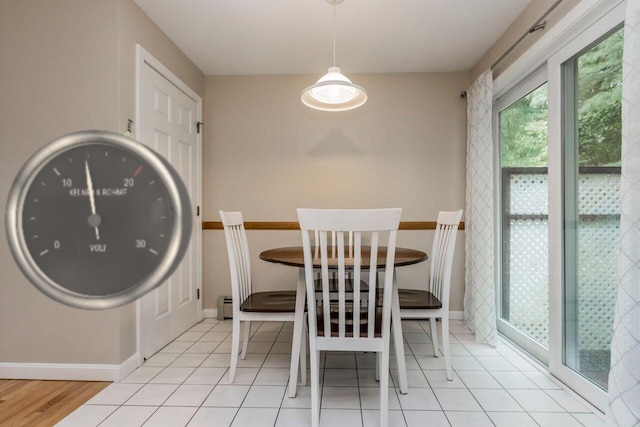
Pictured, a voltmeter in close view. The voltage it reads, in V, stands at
14 V
